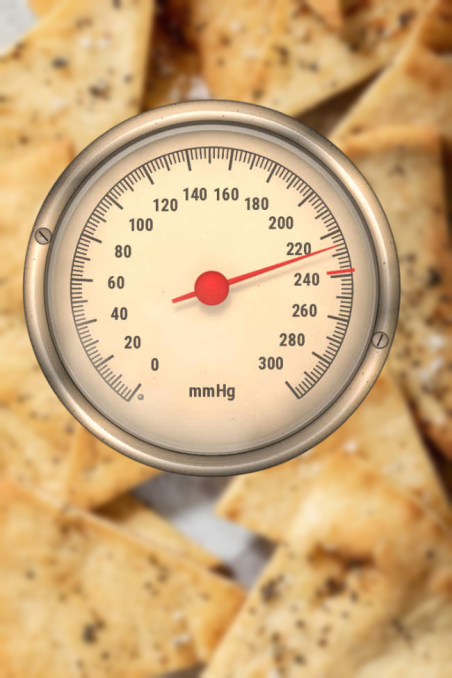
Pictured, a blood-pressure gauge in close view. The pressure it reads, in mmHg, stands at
226 mmHg
